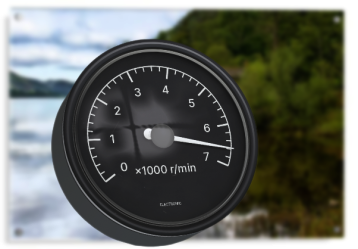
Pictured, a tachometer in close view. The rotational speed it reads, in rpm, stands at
6600 rpm
